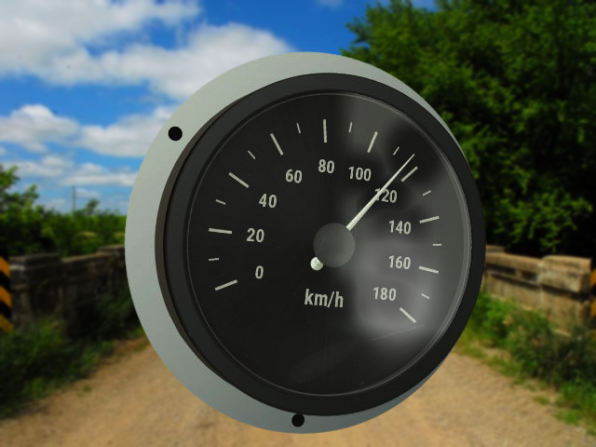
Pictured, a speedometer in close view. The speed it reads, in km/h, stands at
115 km/h
